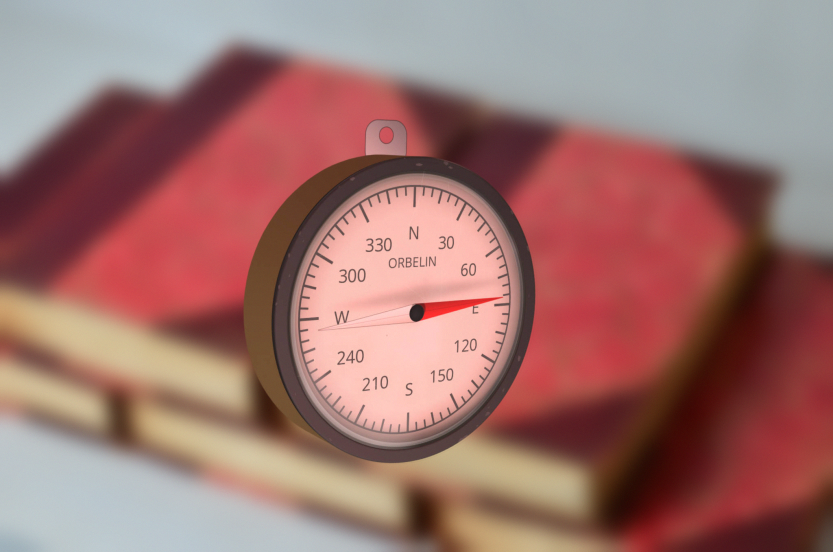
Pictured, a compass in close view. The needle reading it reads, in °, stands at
85 °
